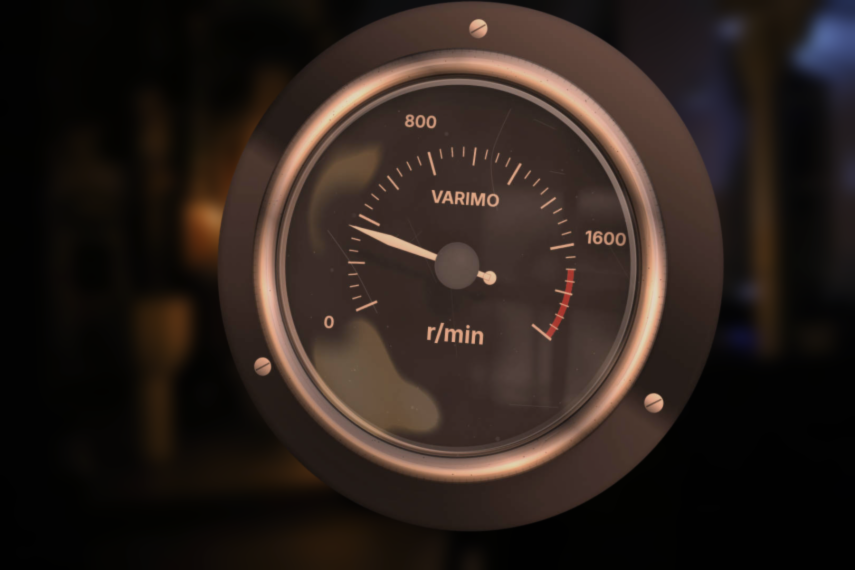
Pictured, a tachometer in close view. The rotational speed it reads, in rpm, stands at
350 rpm
